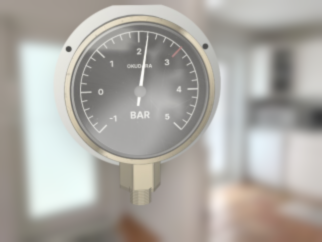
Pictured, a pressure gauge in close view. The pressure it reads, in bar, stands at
2.2 bar
